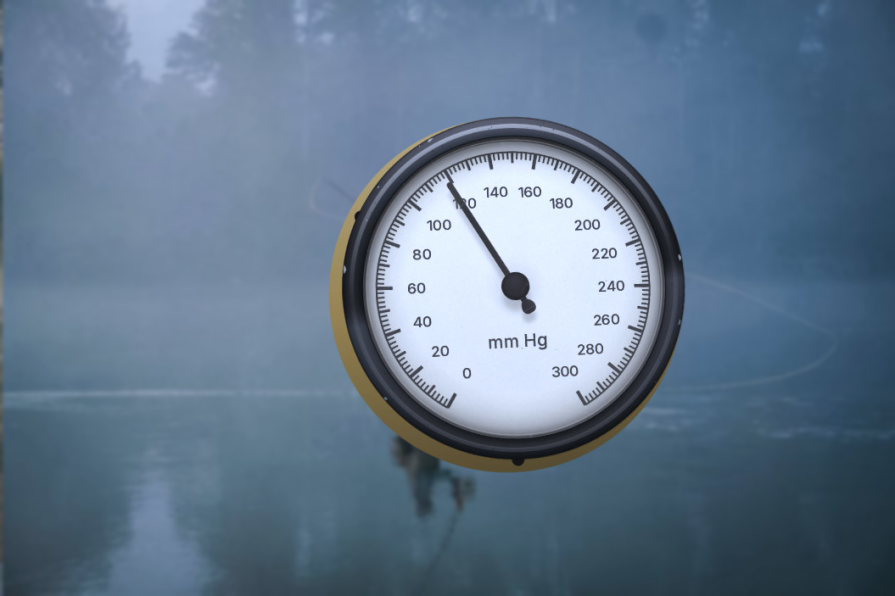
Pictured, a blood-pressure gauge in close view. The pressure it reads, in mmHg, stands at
118 mmHg
